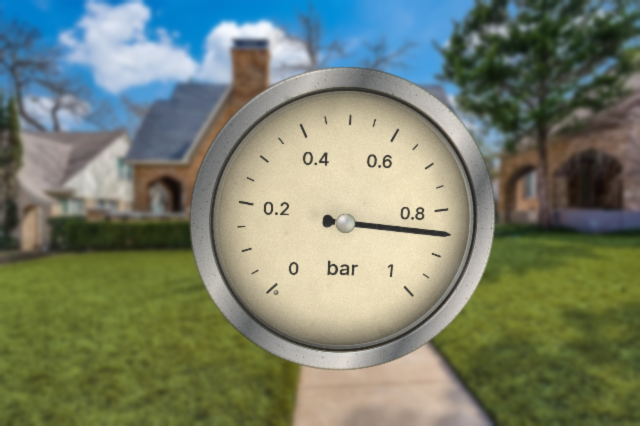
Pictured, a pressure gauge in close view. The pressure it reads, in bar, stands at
0.85 bar
